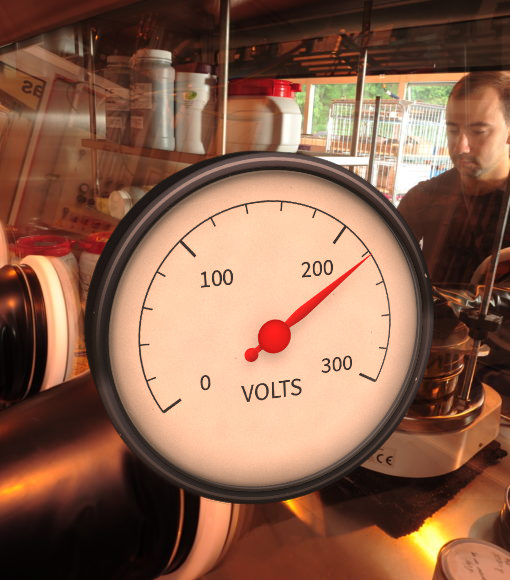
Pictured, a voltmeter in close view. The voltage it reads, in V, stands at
220 V
